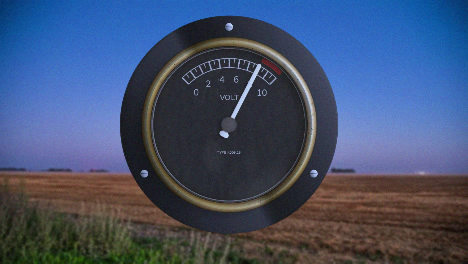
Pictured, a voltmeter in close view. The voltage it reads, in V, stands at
8 V
